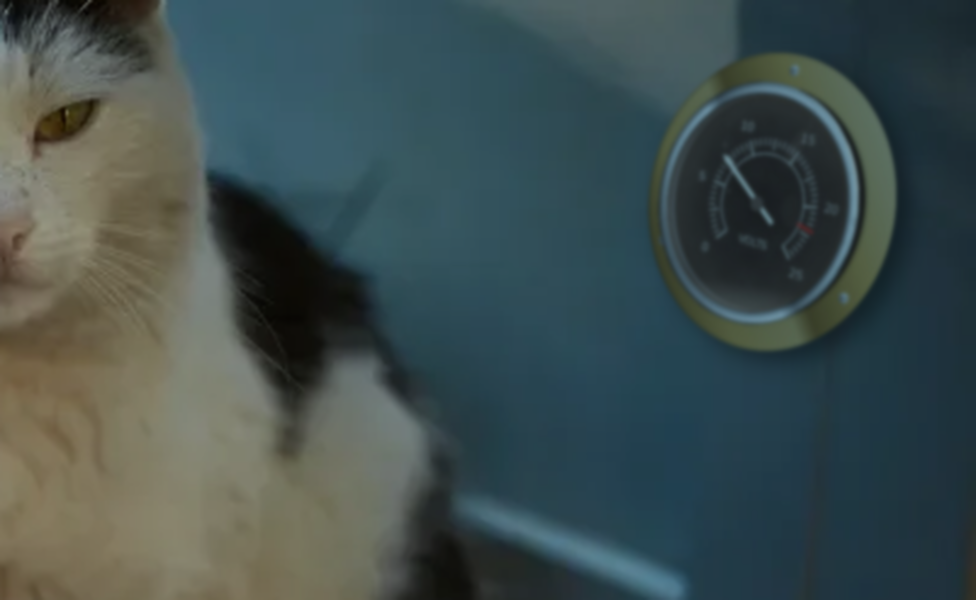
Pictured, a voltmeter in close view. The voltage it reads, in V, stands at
7.5 V
